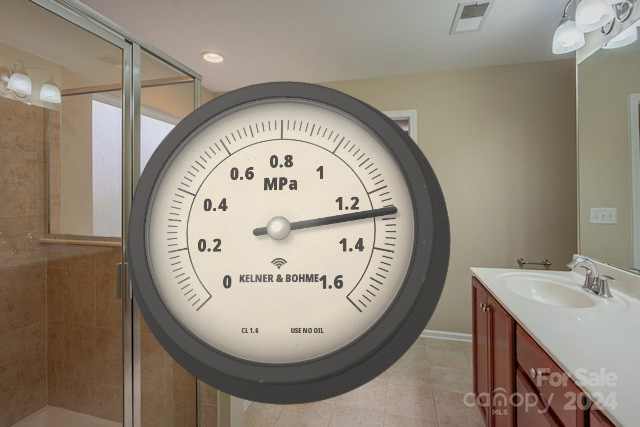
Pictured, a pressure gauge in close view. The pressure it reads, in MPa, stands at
1.28 MPa
